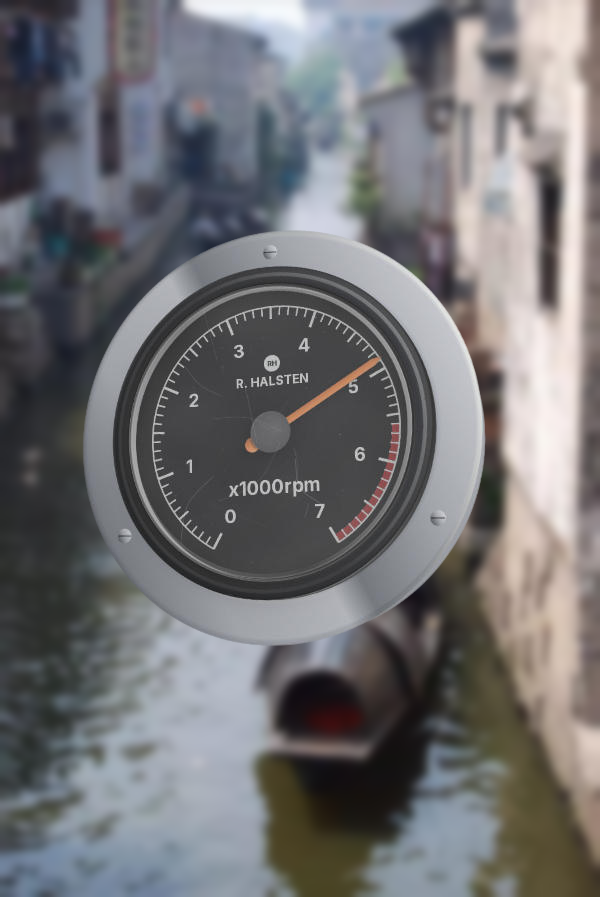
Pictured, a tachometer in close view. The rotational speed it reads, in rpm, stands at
4900 rpm
